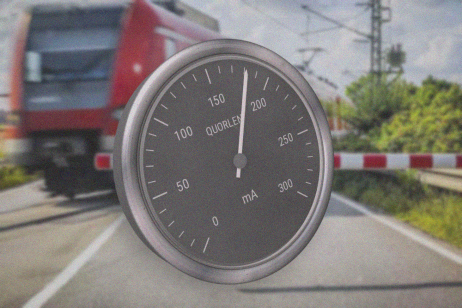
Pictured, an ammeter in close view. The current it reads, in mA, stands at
180 mA
